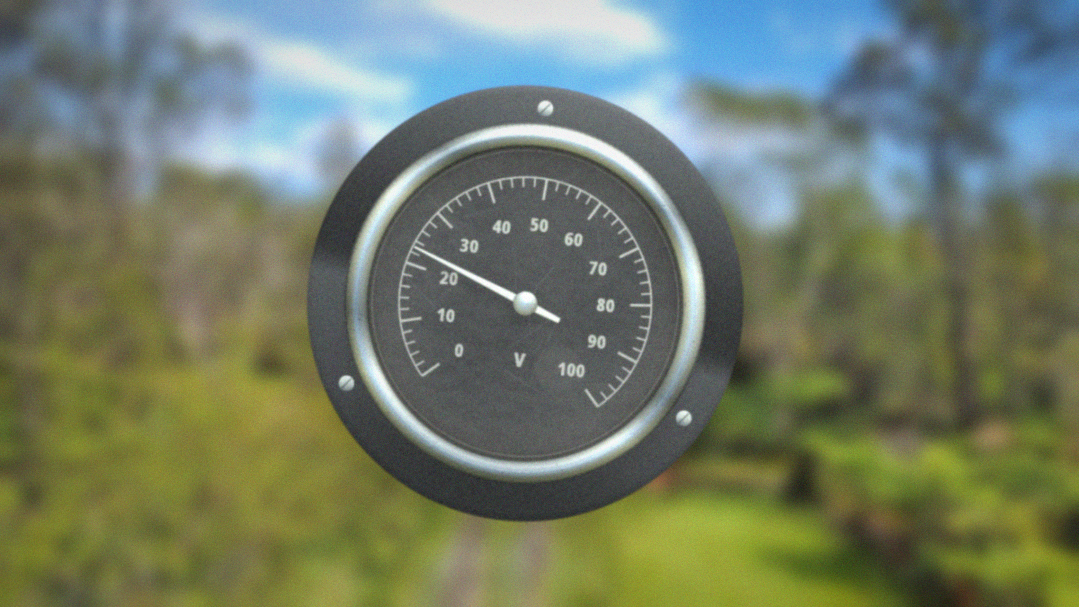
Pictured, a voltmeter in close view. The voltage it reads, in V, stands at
23 V
